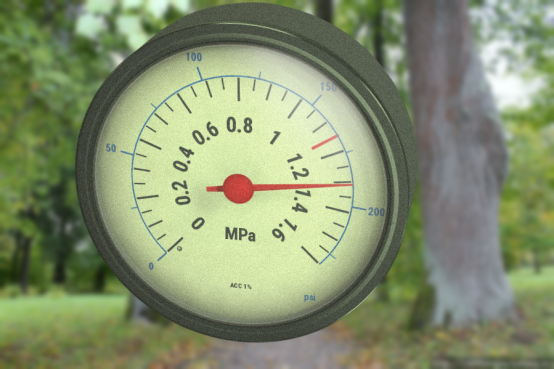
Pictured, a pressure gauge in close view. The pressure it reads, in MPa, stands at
1.3 MPa
